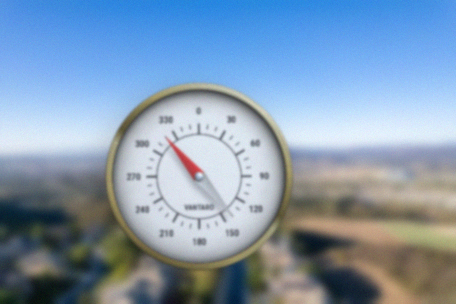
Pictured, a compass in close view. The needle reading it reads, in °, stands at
320 °
